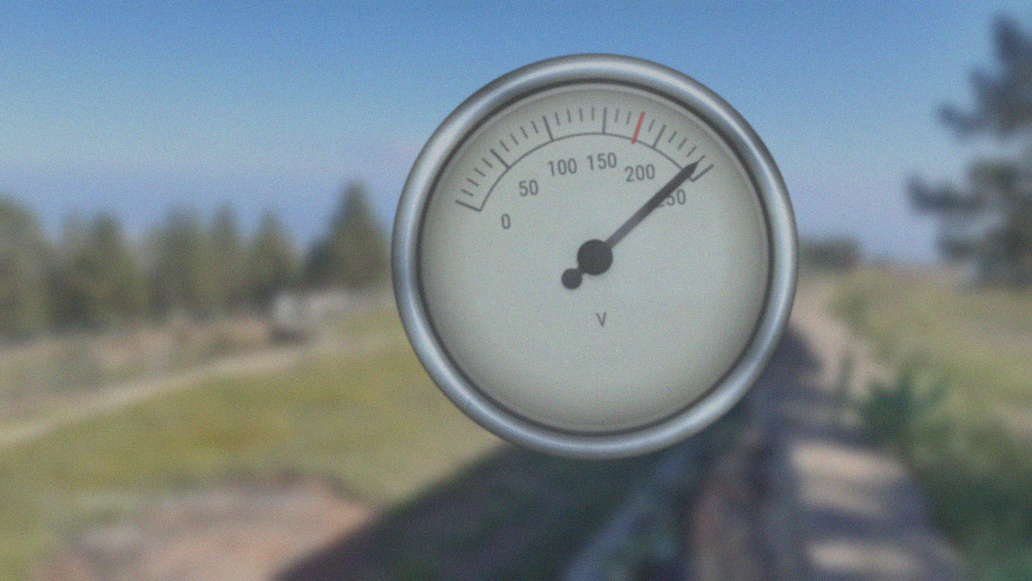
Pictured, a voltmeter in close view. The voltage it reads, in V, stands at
240 V
